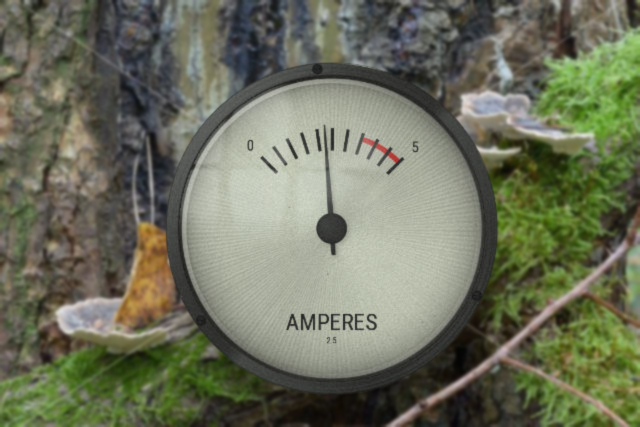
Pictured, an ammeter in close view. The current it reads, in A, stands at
2.25 A
